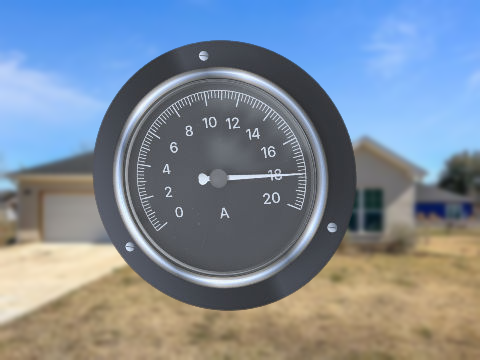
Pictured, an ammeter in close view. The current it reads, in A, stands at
18 A
